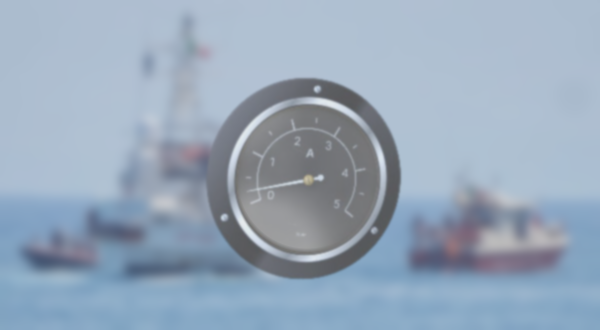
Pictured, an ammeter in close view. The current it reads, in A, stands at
0.25 A
